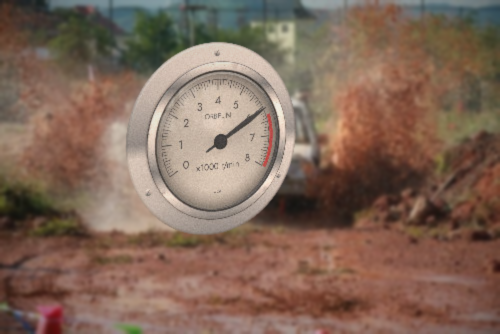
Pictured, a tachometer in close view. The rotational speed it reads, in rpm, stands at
6000 rpm
